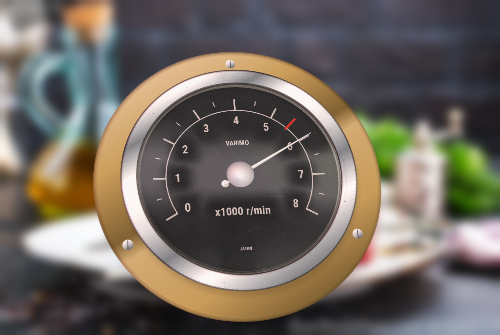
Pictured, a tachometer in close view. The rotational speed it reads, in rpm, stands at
6000 rpm
